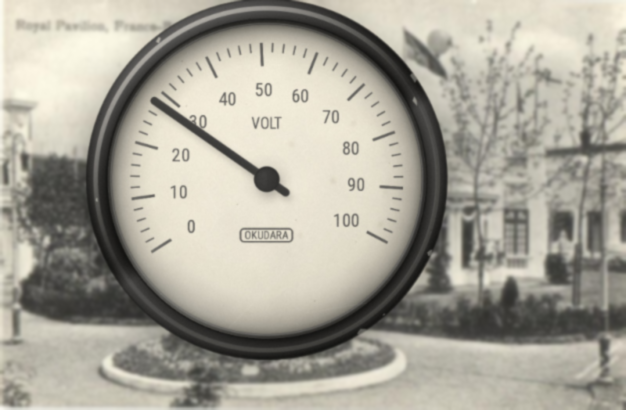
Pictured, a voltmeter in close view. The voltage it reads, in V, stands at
28 V
